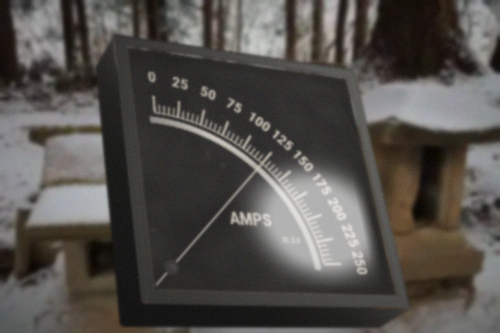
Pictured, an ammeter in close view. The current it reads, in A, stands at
125 A
